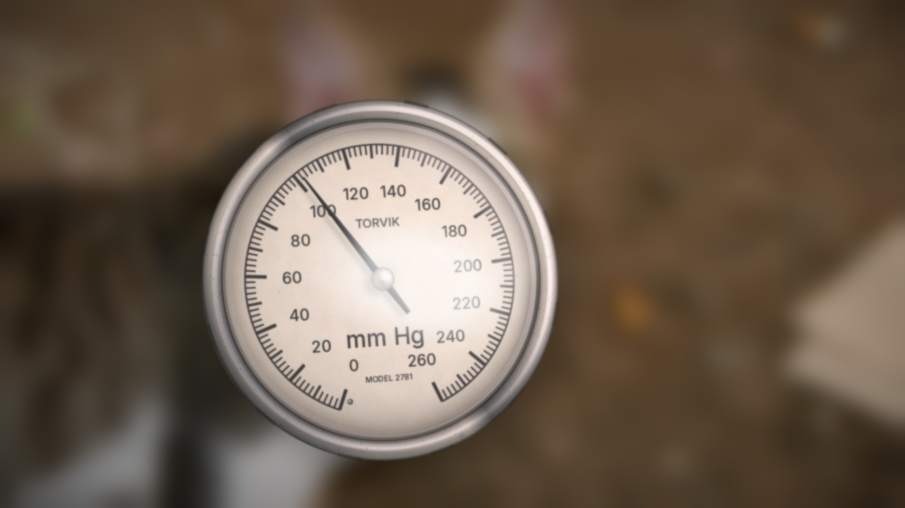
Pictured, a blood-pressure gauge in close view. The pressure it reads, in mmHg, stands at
102 mmHg
